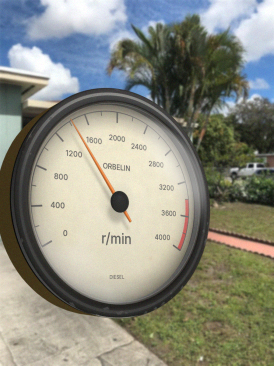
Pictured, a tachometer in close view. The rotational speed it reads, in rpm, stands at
1400 rpm
